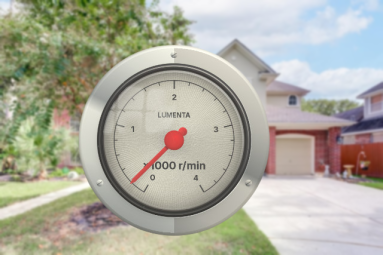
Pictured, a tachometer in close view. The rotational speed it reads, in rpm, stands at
200 rpm
